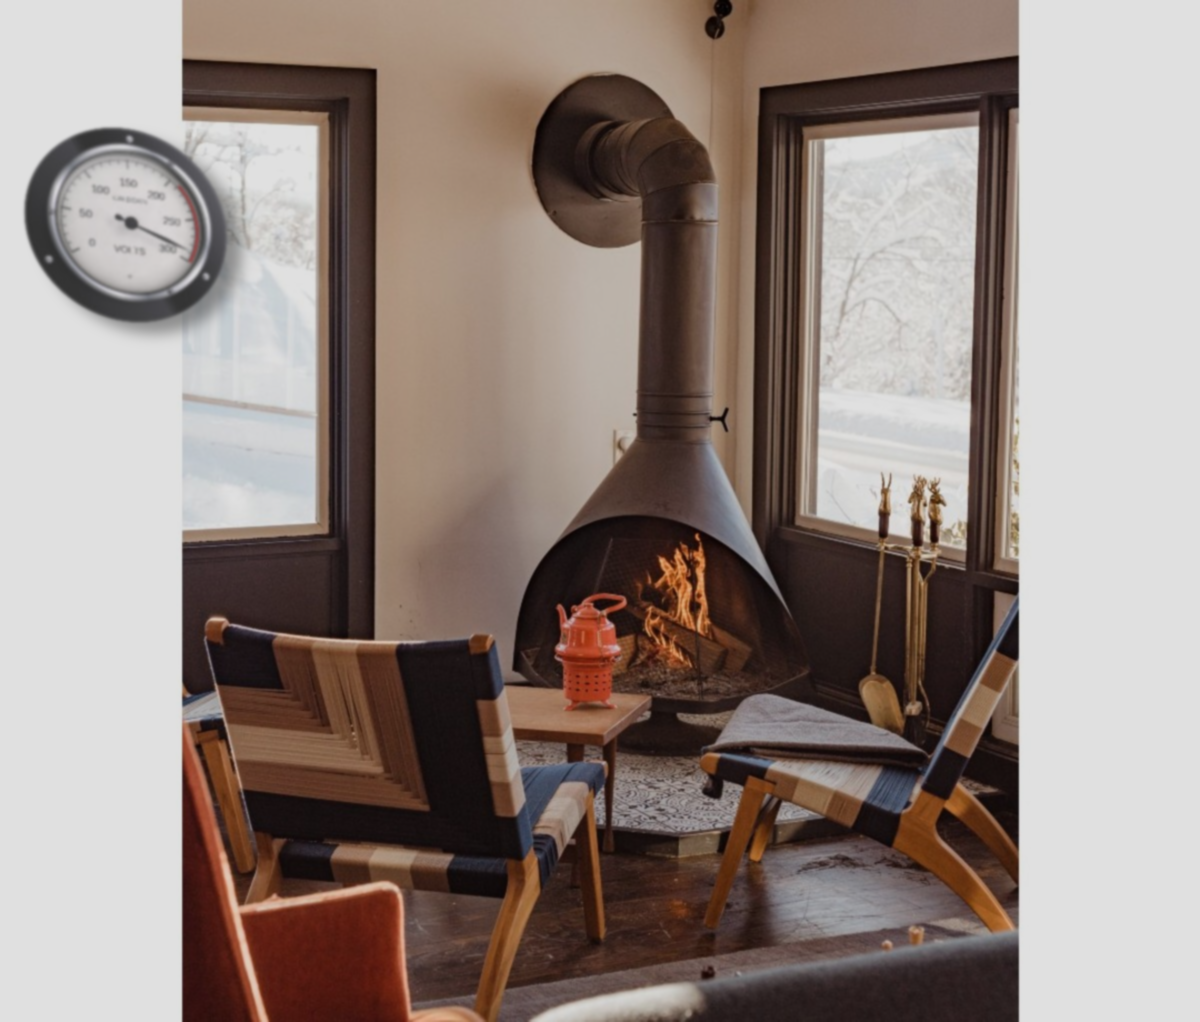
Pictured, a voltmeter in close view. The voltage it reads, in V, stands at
290 V
